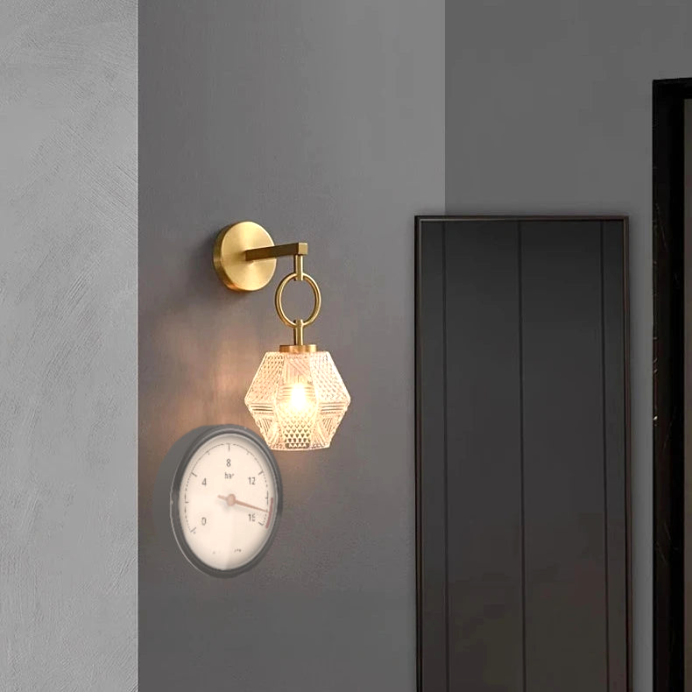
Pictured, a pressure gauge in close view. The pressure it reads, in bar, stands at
15 bar
